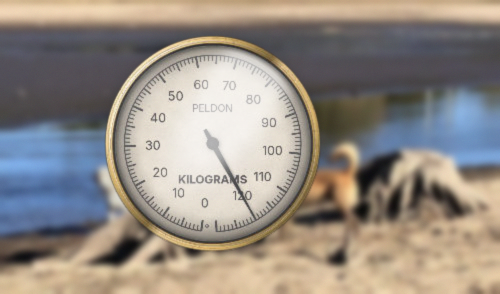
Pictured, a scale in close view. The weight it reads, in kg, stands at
120 kg
